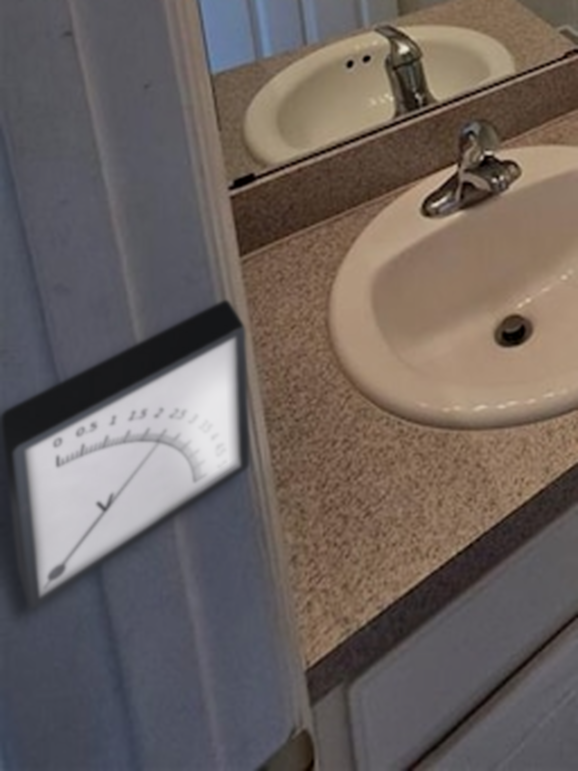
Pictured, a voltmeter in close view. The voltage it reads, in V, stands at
2.5 V
